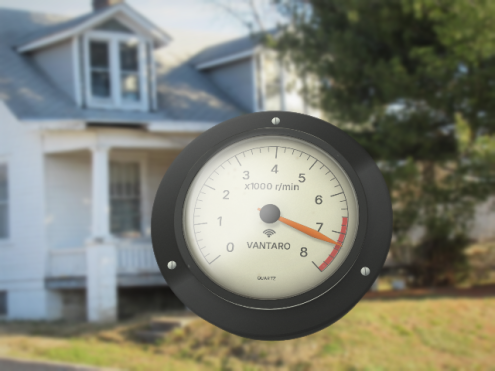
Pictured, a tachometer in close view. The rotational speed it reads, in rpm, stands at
7300 rpm
